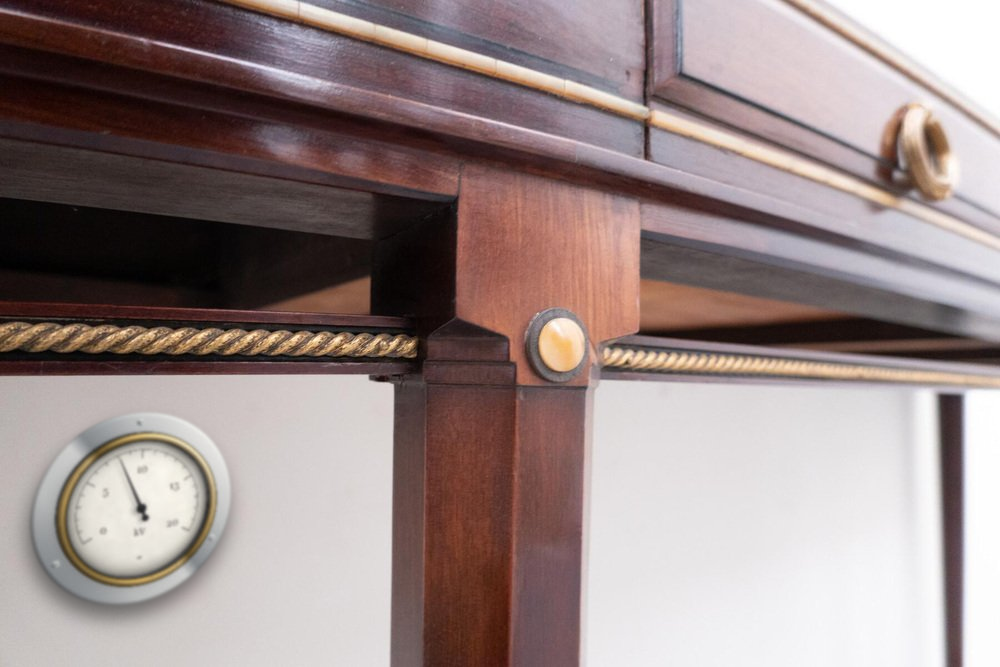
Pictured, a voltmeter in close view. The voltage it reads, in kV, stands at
8 kV
